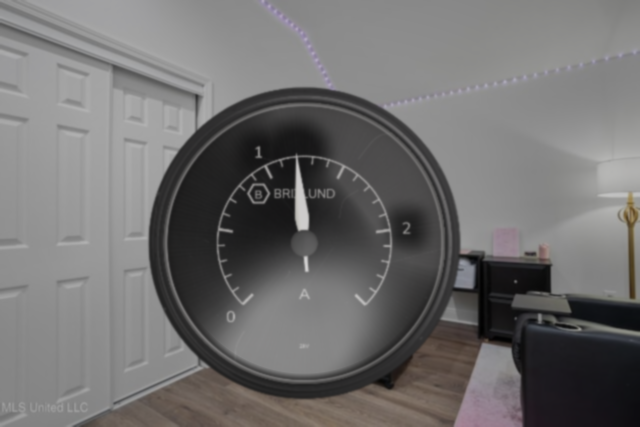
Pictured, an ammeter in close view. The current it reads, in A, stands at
1.2 A
